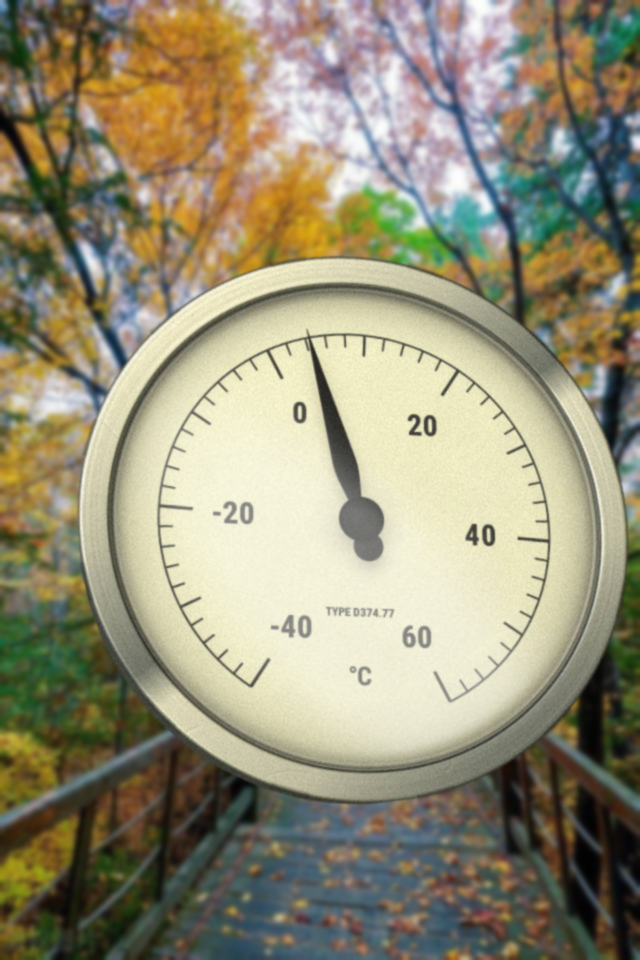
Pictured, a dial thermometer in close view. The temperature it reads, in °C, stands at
4 °C
